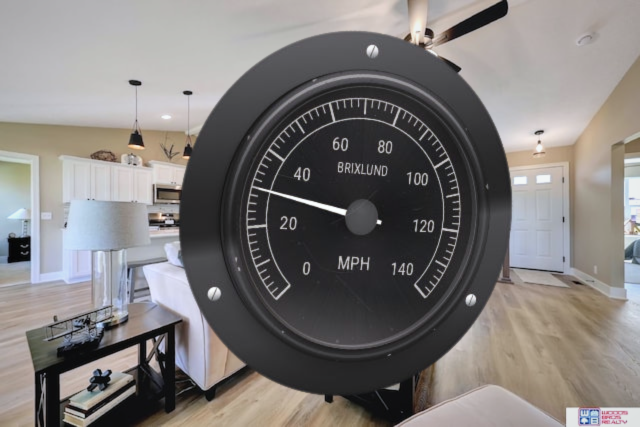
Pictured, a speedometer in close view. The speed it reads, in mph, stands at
30 mph
